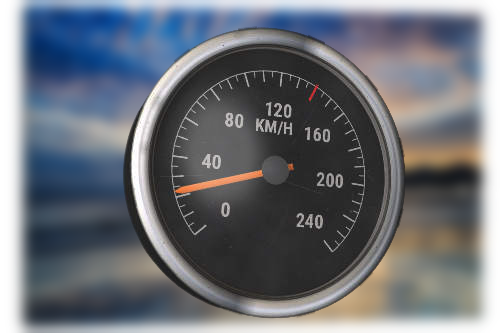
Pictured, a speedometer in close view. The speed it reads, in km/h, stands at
22.5 km/h
